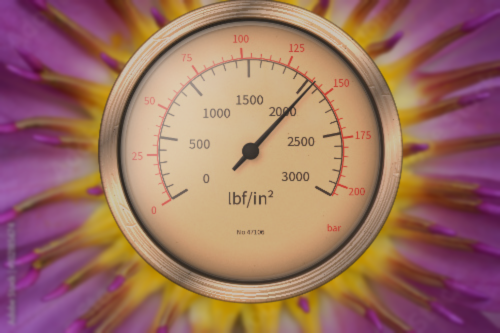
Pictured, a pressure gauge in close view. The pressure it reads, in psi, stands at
2050 psi
